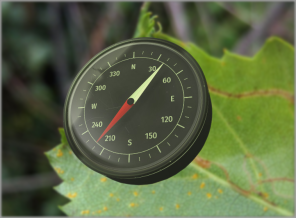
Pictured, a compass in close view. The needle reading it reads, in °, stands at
220 °
